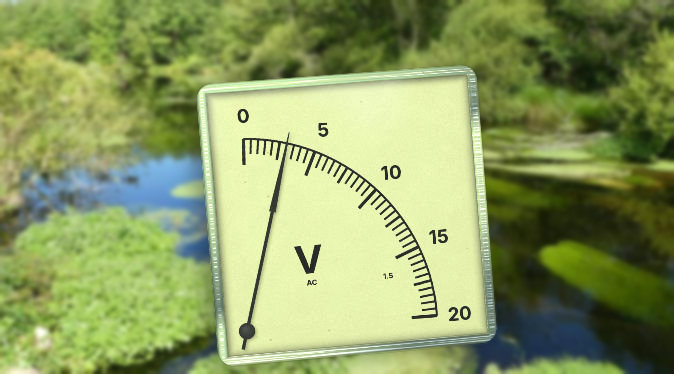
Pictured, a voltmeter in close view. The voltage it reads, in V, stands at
3 V
